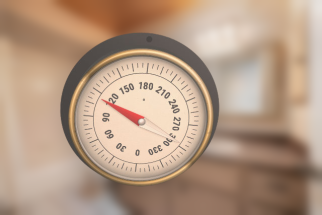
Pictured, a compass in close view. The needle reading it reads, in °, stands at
115 °
